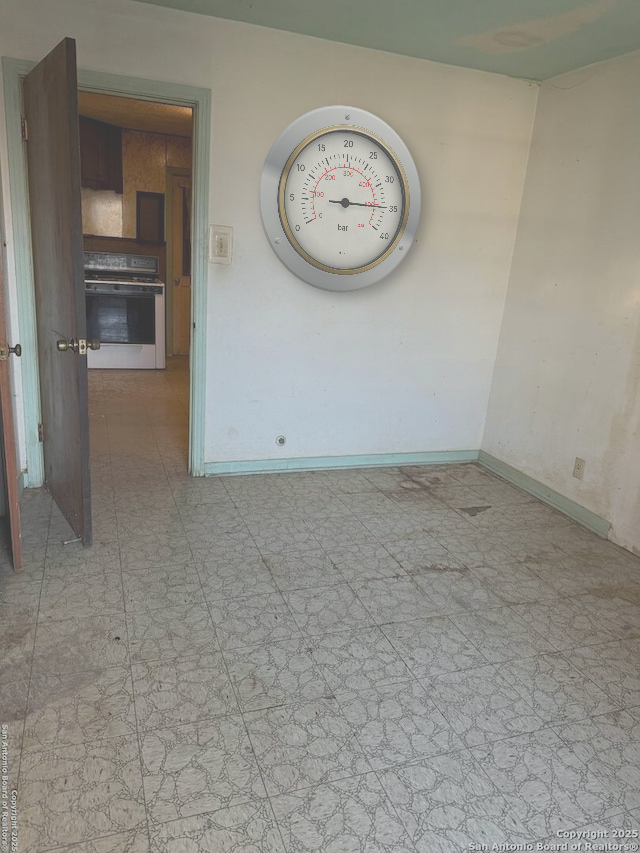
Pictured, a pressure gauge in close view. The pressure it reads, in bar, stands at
35 bar
